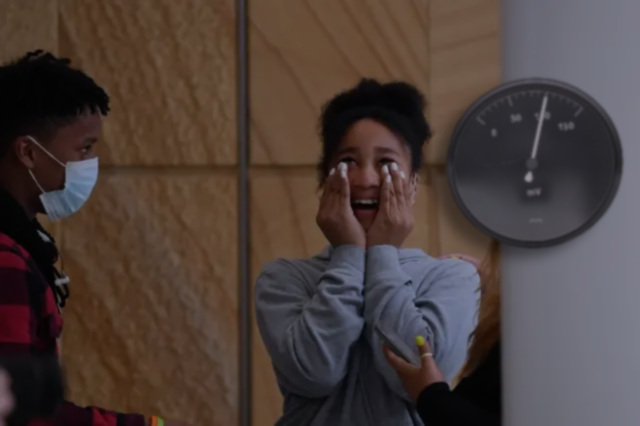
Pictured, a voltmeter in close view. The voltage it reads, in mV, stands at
100 mV
